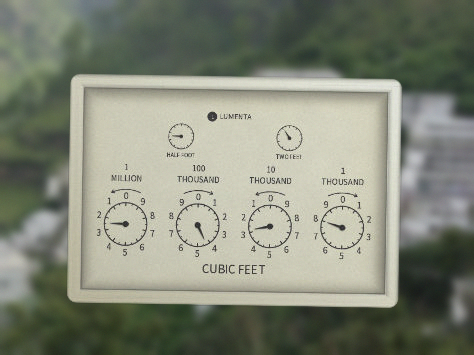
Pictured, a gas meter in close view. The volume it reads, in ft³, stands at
242800 ft³
